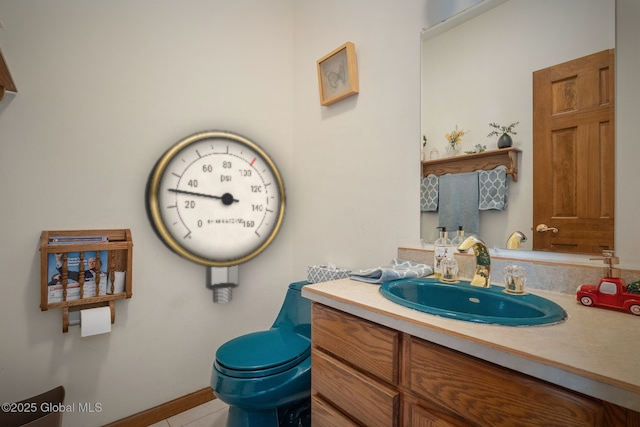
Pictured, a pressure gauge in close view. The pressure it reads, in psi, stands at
30 psi
